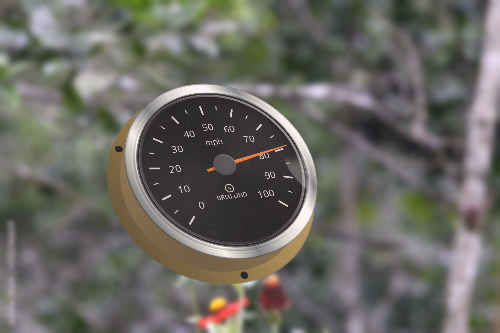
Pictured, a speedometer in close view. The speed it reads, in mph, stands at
80 mph
